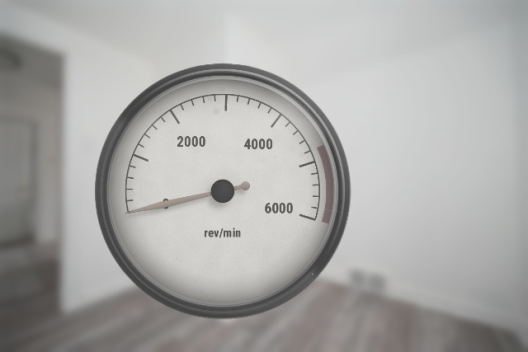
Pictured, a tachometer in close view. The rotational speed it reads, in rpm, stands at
0 rpm
